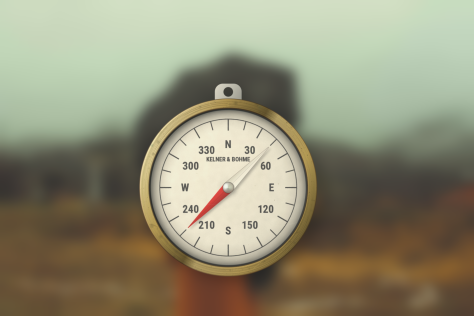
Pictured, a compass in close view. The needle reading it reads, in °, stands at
225 °
